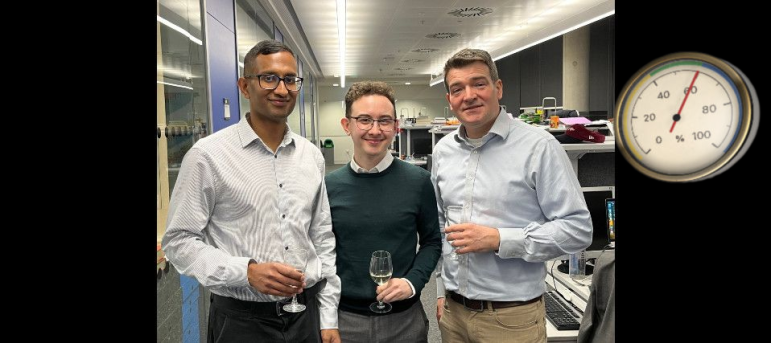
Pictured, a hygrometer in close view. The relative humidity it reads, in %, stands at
60 %
